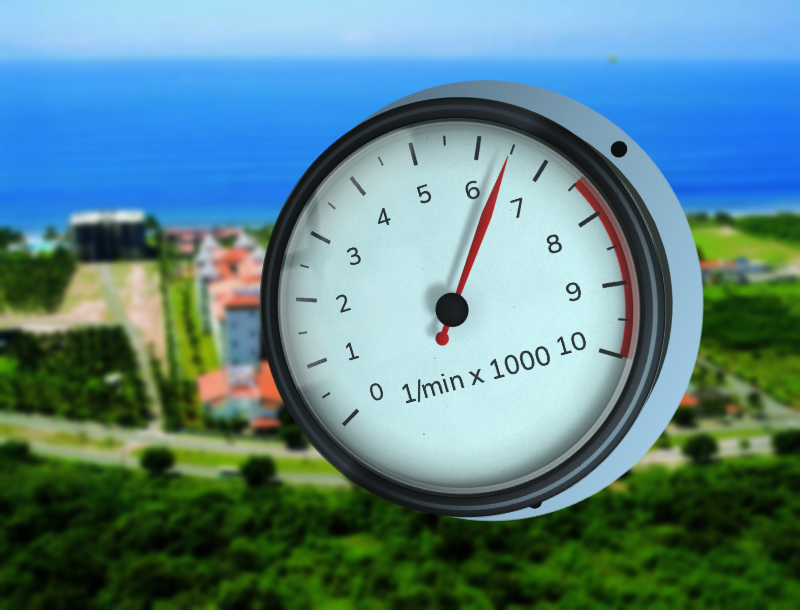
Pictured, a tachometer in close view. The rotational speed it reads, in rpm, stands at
6500 rpm
